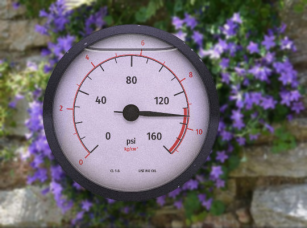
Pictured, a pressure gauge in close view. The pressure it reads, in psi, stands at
135 psi
